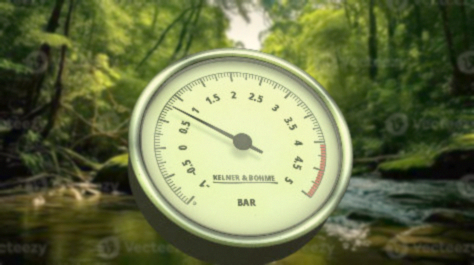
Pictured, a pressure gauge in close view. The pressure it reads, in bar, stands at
0.75 bar
